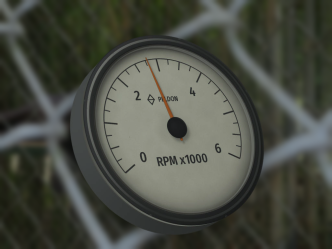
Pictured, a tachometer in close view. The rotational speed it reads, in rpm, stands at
2750 rpm
